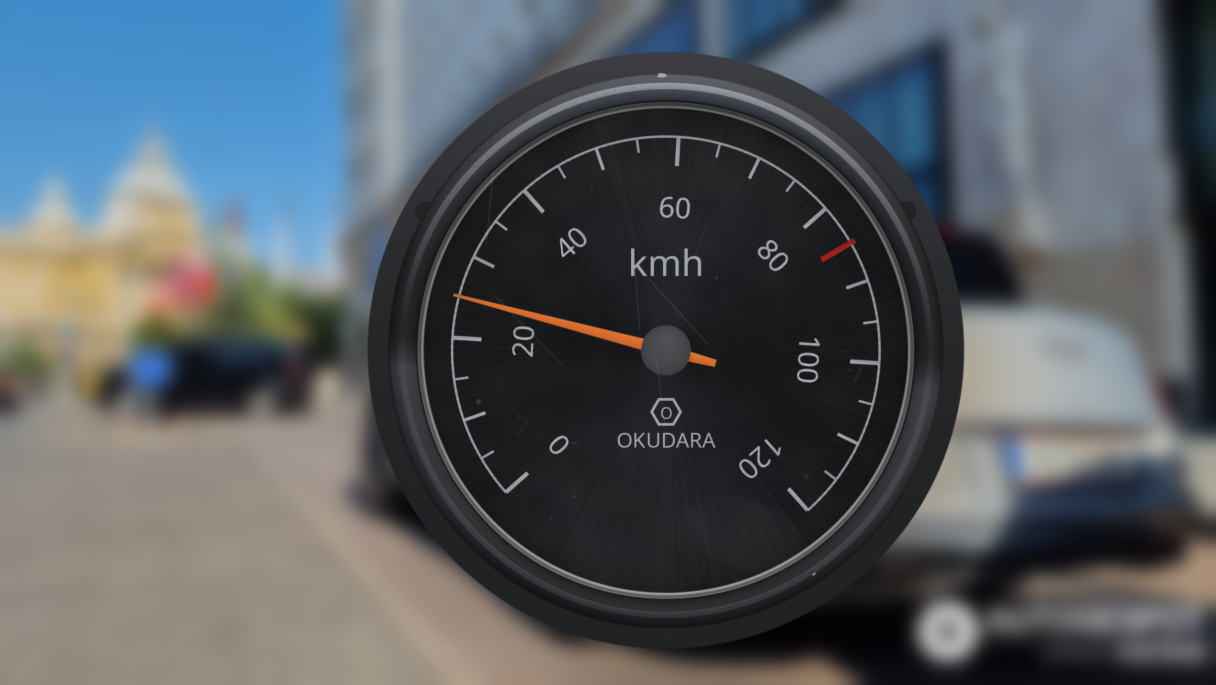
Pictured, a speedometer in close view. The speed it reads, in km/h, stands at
25 km/h
